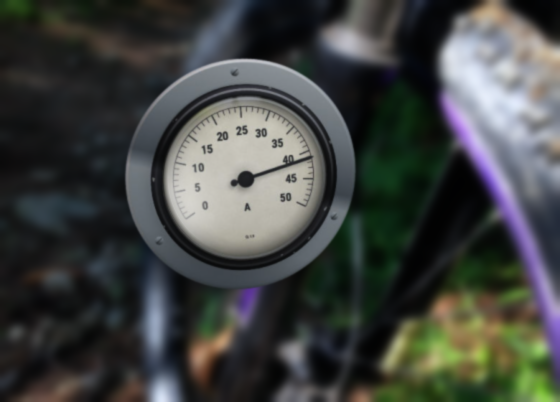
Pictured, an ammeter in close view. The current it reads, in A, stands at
41 A
